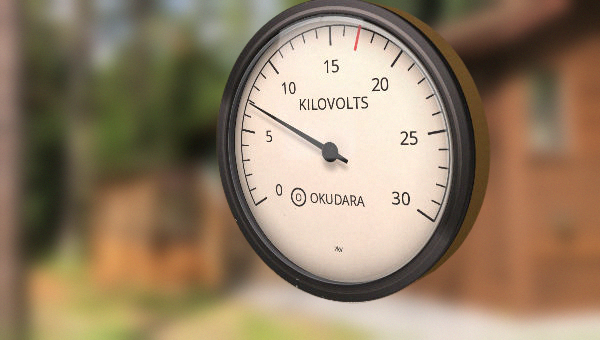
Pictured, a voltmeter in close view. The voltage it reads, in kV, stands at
7 kV
